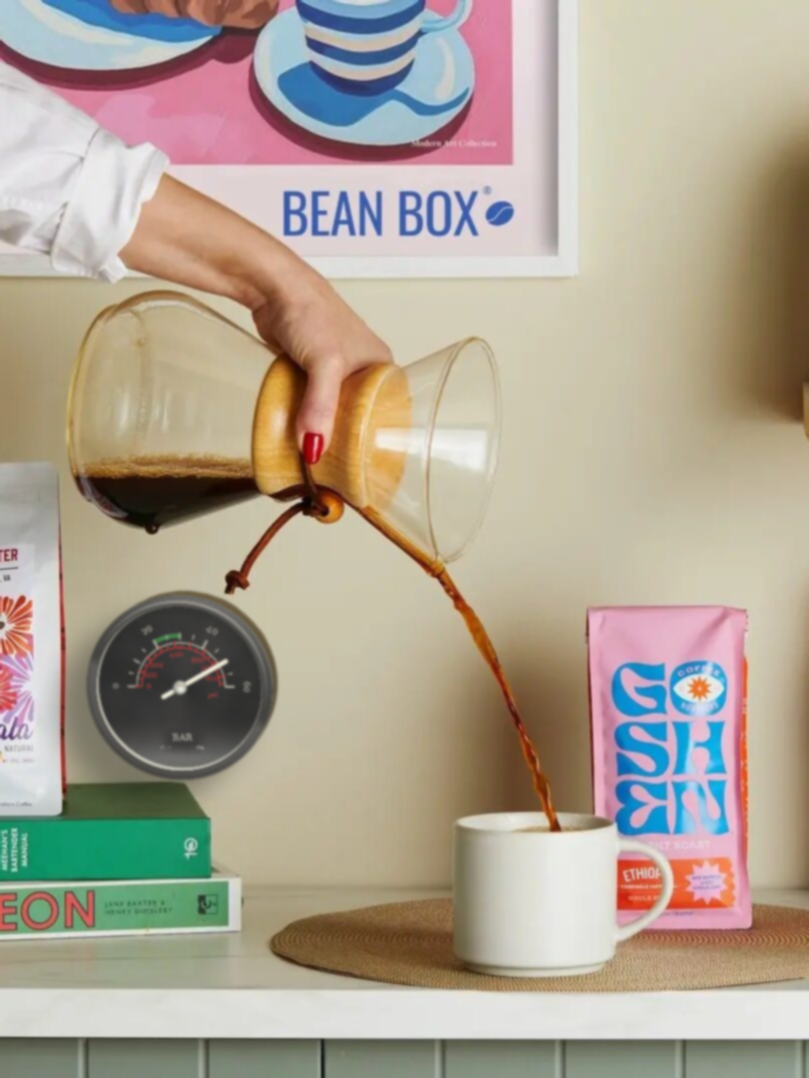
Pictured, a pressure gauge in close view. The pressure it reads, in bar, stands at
50 bar
